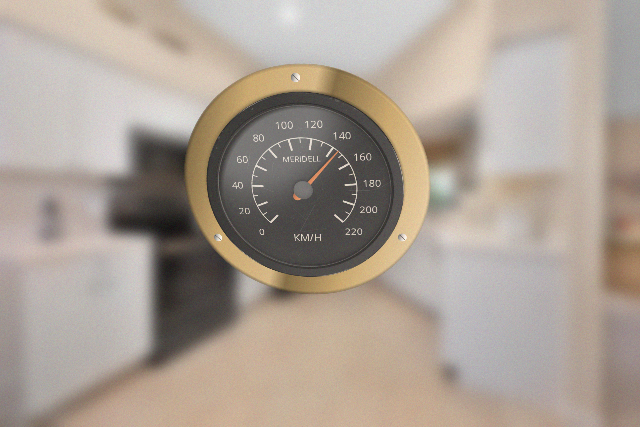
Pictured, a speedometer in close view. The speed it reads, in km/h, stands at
145 km/h
